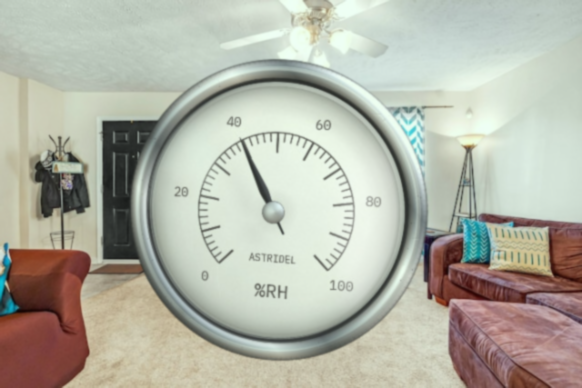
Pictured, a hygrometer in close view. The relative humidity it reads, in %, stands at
40 %
